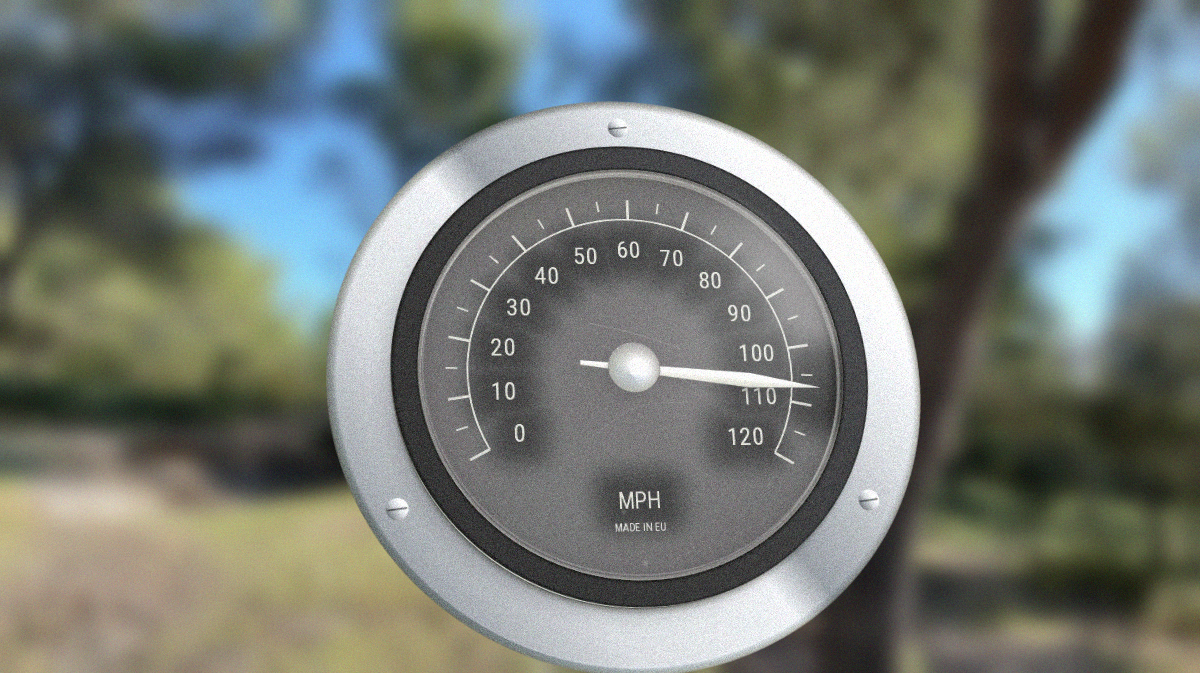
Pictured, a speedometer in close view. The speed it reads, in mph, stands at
107.5 mph
